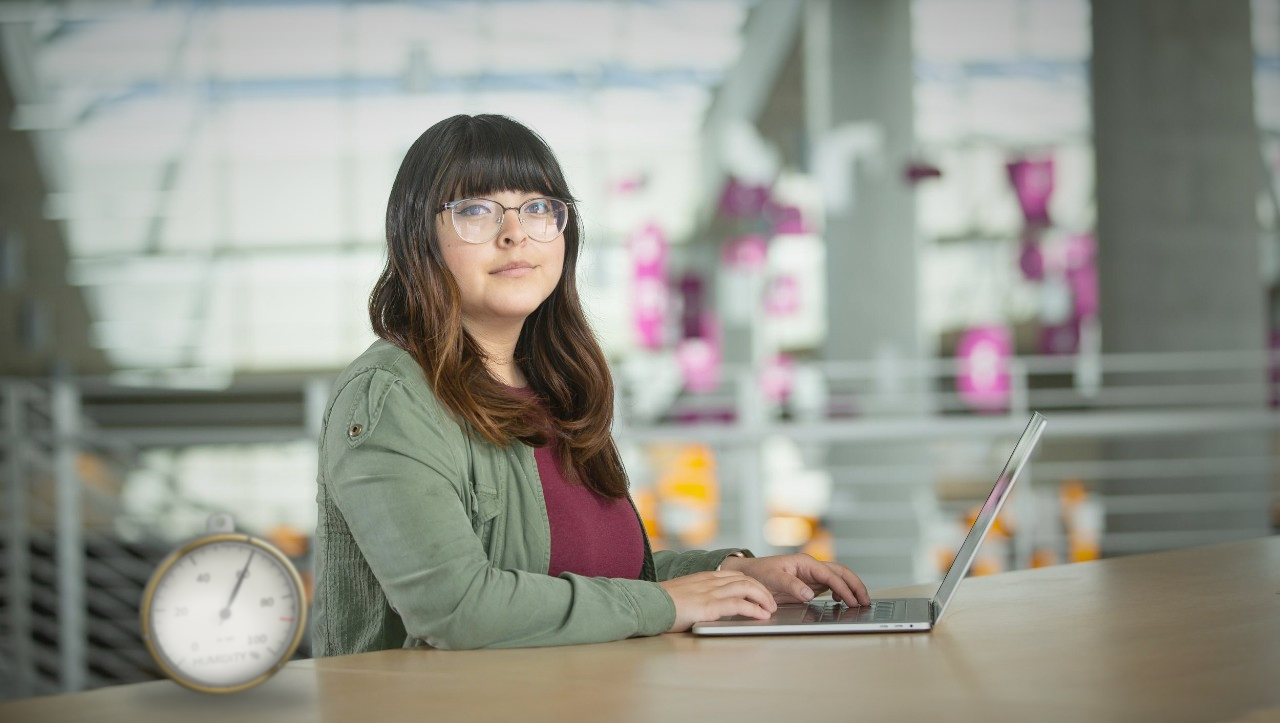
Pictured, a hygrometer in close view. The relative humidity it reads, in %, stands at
60 %
